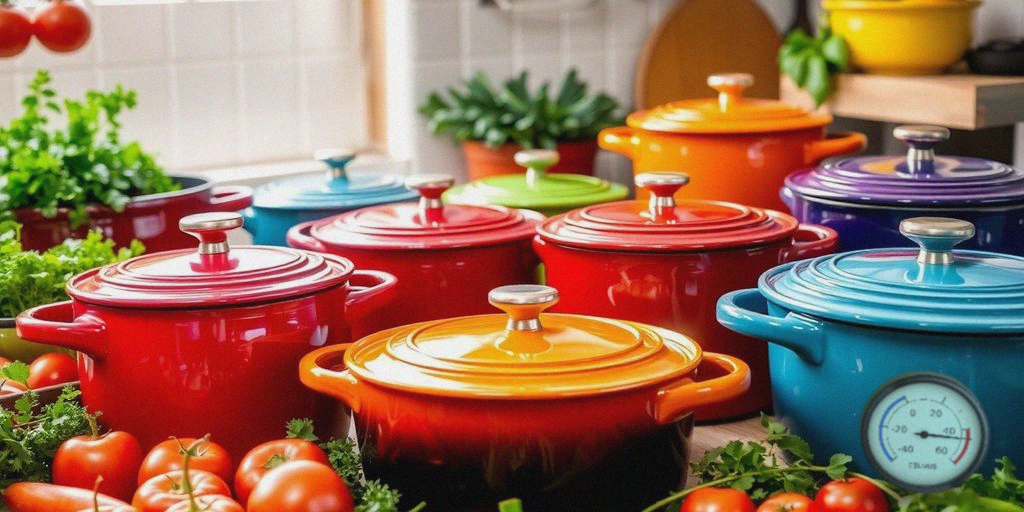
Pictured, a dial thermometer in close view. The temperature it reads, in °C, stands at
45 °C
